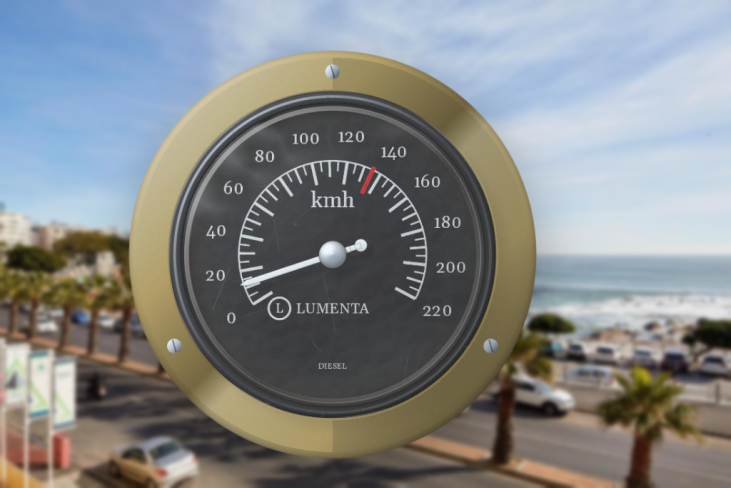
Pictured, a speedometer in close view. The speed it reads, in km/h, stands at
12.5 km/h
